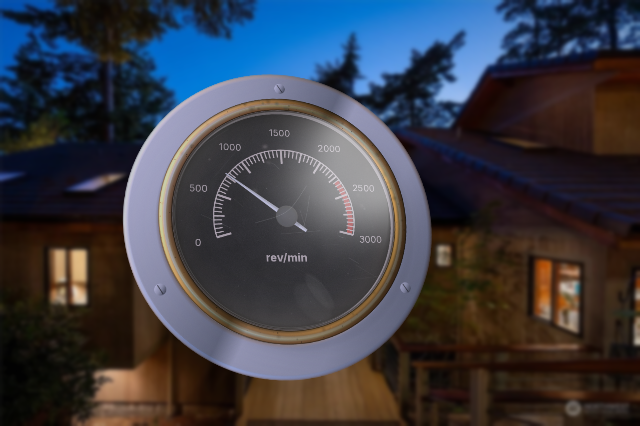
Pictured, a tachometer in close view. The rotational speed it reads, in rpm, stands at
750 rpm
